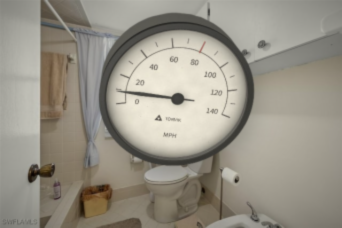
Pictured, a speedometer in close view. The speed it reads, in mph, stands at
10 mph
